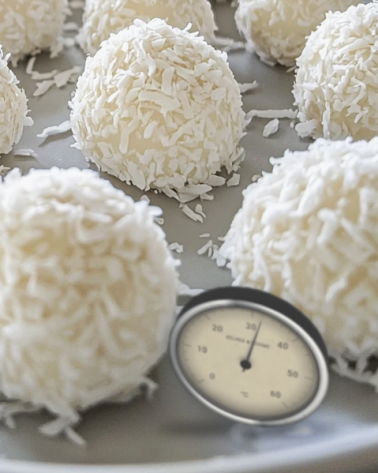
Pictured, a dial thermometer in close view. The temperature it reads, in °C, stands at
32 °C
